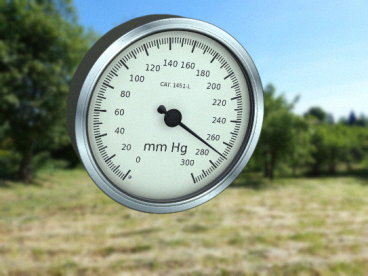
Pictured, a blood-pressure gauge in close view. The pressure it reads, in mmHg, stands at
270 mmHg
